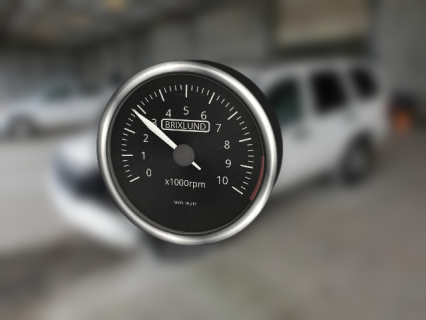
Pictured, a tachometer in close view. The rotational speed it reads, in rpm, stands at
2800 rpm
